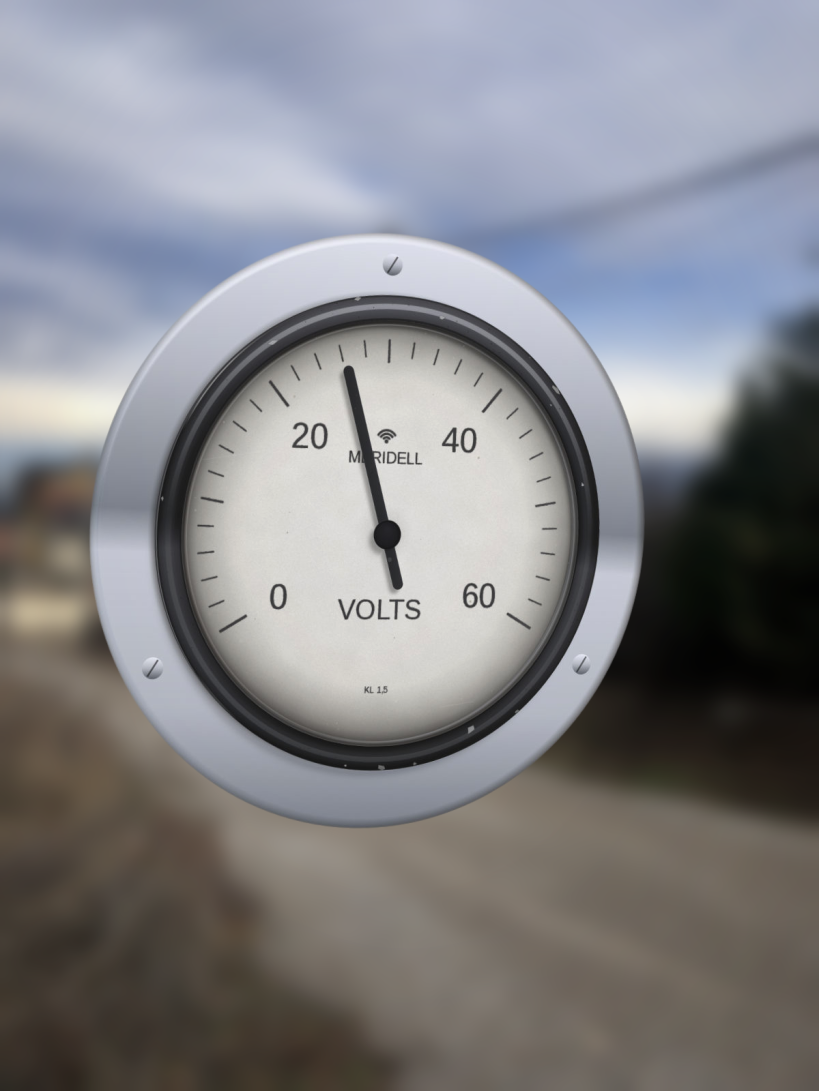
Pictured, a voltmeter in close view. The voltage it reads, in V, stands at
26 V
